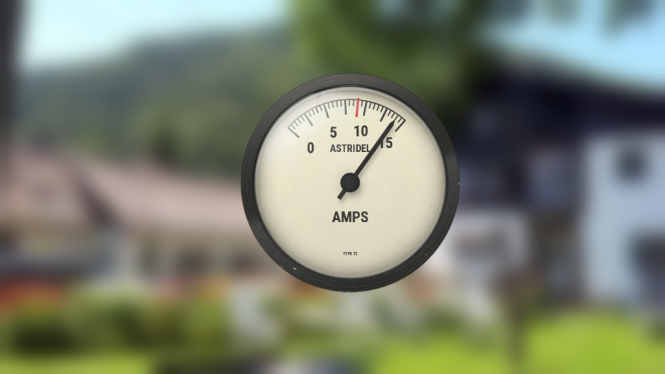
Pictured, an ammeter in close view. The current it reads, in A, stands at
14 A
